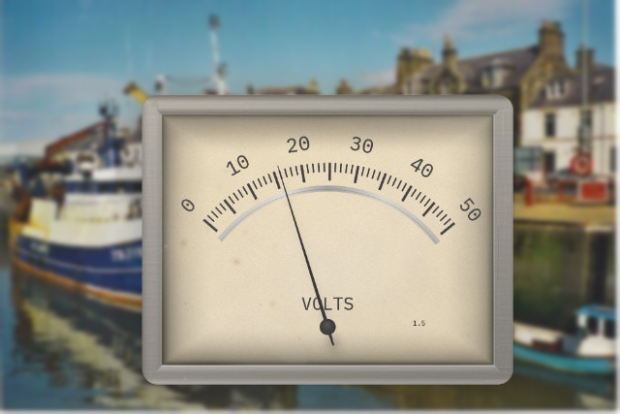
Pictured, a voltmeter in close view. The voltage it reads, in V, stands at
16 V
